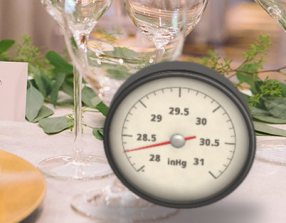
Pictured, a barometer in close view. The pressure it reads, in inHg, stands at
28.3 inHg
